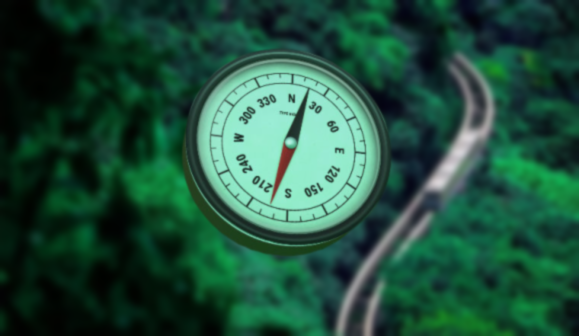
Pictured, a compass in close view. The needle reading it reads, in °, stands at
195 °
